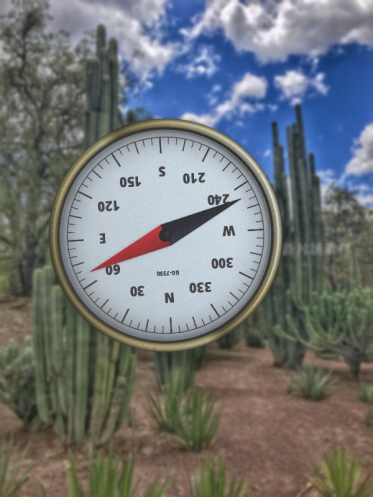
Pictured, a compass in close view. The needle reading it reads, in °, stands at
67.5 °
